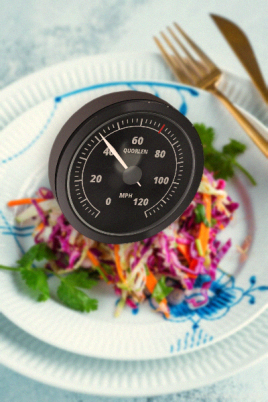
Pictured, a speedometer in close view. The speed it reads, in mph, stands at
42 mph
